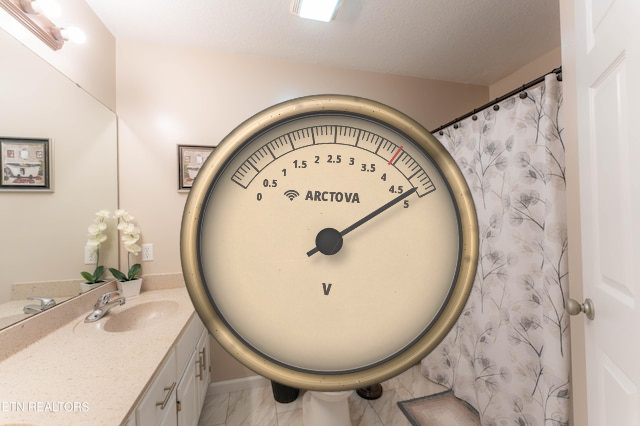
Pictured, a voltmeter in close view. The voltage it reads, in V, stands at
4.8 V
